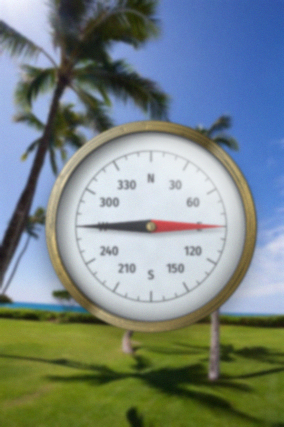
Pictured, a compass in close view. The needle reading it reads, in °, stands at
90 °
